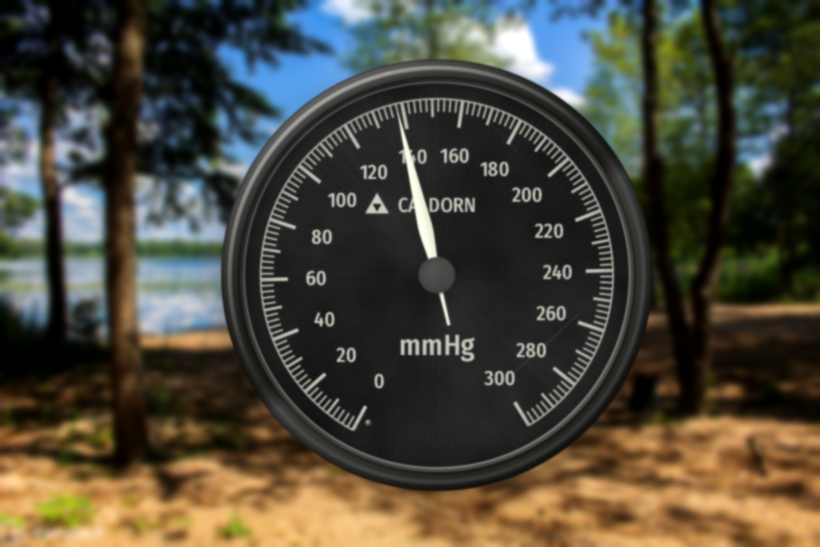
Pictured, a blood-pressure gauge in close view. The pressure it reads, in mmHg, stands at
138 mmHg
